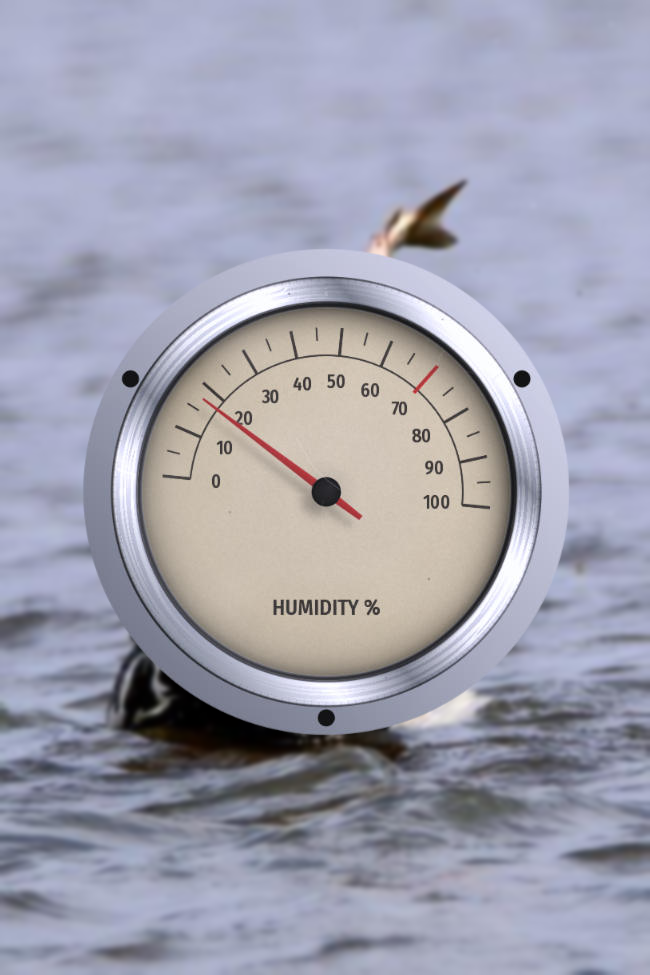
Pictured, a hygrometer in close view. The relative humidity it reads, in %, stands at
17.5 %
